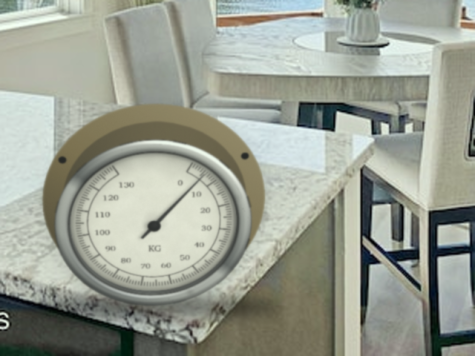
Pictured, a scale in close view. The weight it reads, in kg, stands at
5 kg
